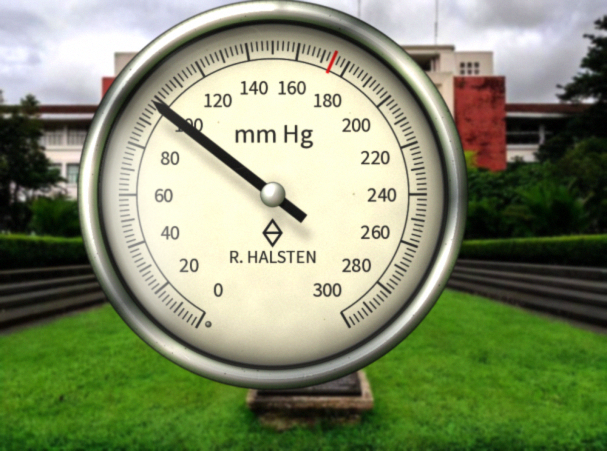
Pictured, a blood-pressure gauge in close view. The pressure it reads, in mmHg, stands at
98 mmHg
